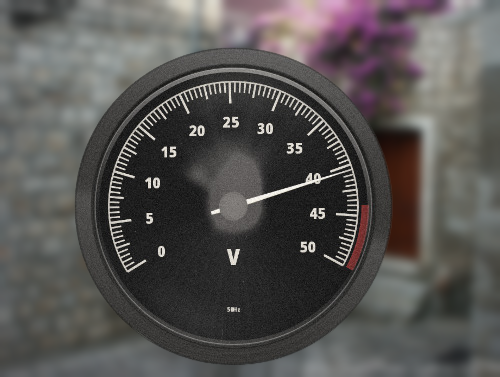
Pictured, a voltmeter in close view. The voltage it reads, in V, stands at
40.5 V
